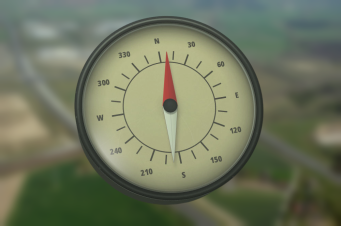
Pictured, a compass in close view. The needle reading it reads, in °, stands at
7.5 °
